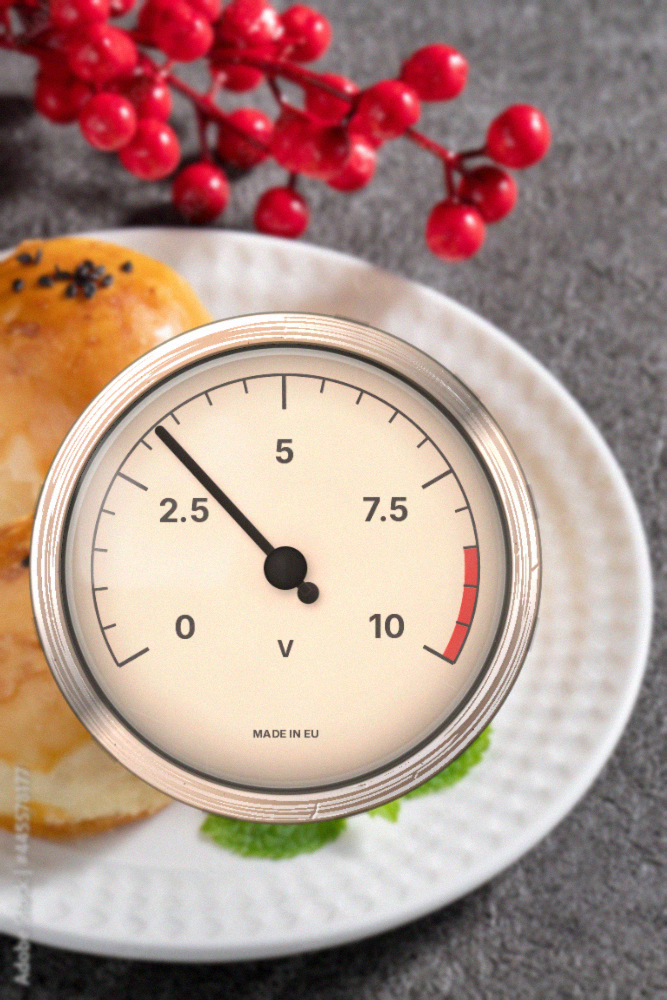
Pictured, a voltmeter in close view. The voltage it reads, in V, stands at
3.25 V
